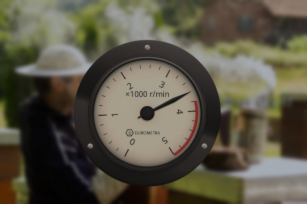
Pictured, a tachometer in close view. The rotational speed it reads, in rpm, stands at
3600 rpm
